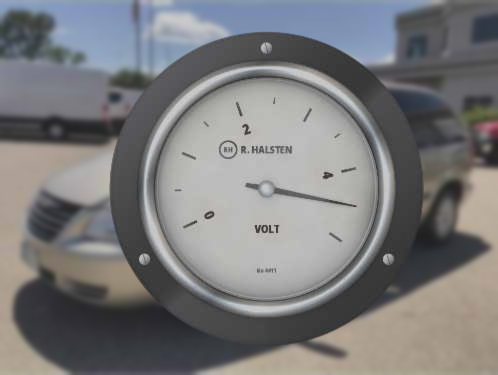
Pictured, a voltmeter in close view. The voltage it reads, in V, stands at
4.5 V
